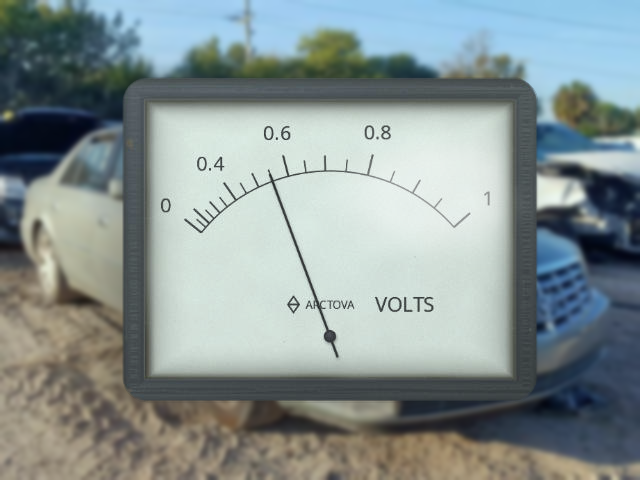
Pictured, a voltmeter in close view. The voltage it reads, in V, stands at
0.55 V
